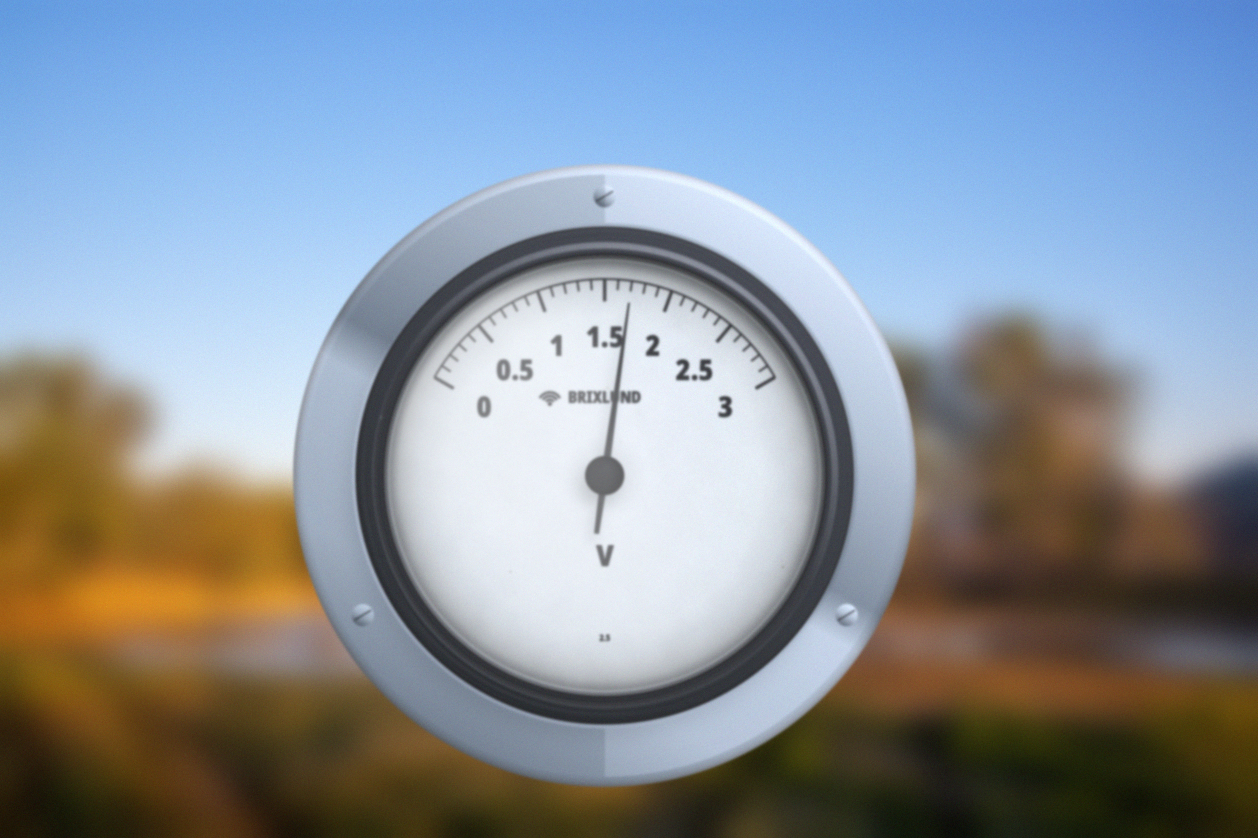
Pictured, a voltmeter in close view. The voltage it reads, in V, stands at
1.7 V
